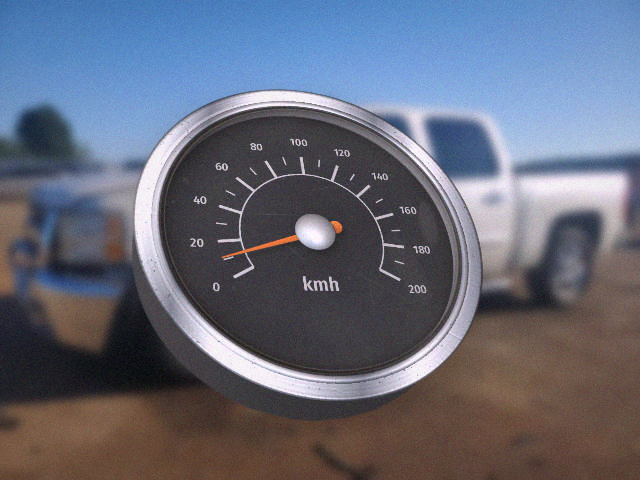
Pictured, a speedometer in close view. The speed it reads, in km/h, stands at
10 km/h
